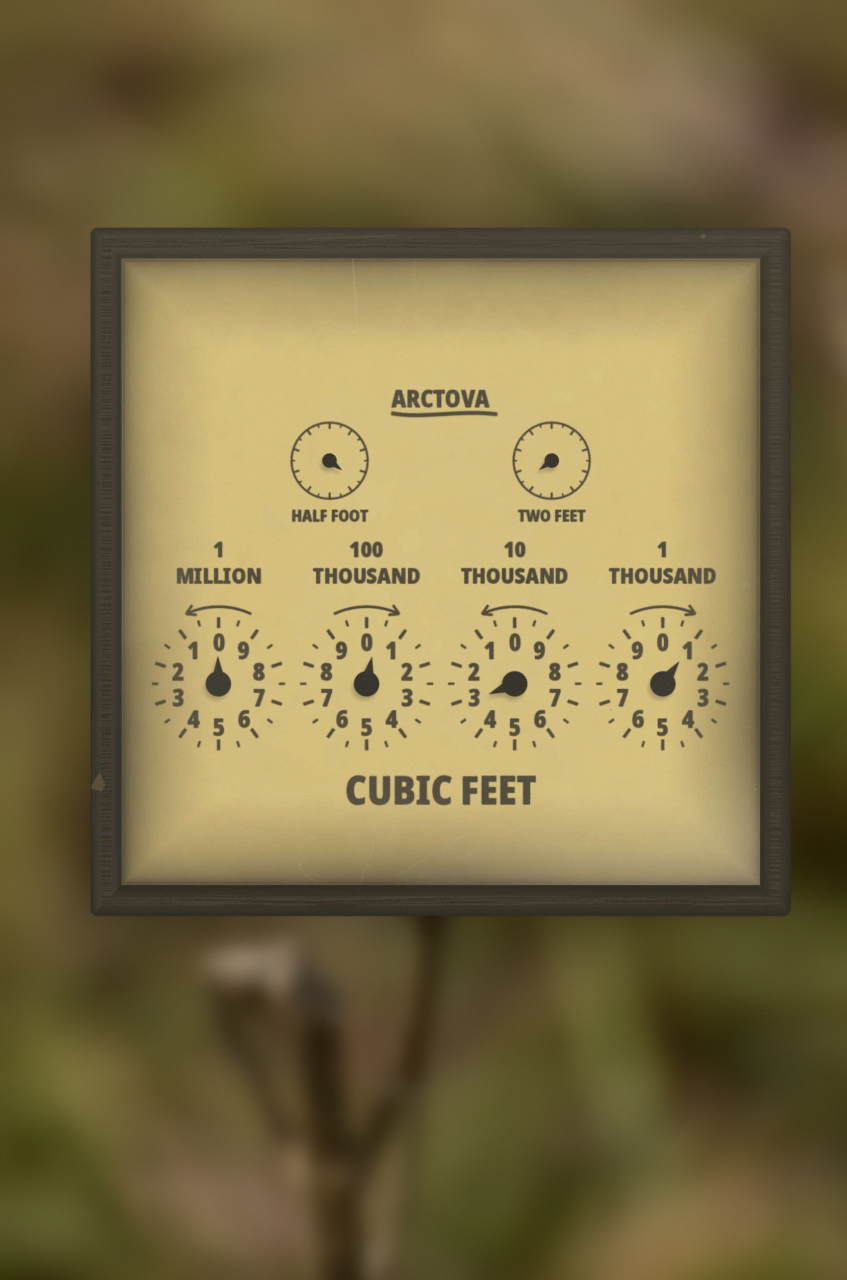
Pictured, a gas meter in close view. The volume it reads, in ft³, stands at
3100 ft³
